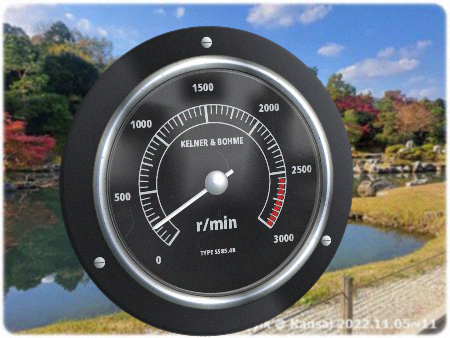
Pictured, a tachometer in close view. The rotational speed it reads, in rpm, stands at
200 rpm
